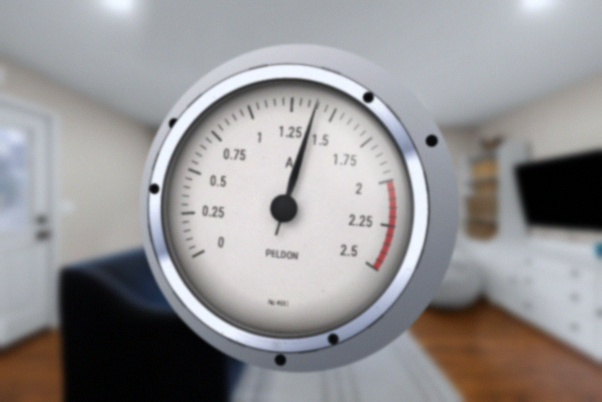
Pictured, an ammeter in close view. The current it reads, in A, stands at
1.4 A
